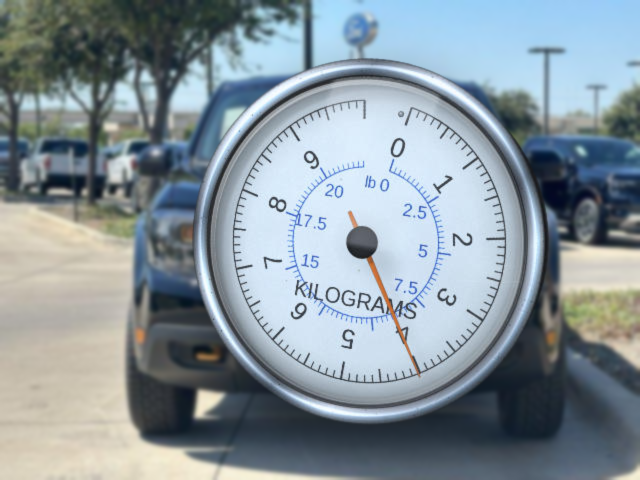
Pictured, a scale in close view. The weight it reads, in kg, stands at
4 kg
